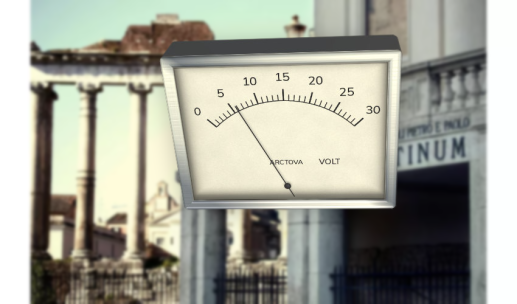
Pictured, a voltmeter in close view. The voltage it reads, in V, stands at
6 V
